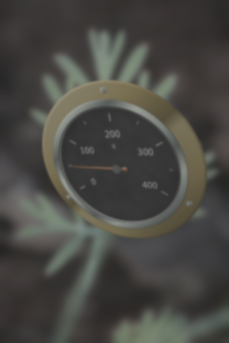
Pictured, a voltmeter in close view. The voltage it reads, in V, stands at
50 V
